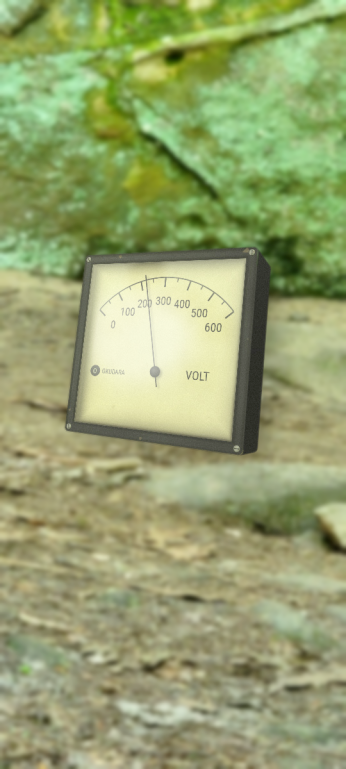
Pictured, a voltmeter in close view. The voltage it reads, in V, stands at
225 V
